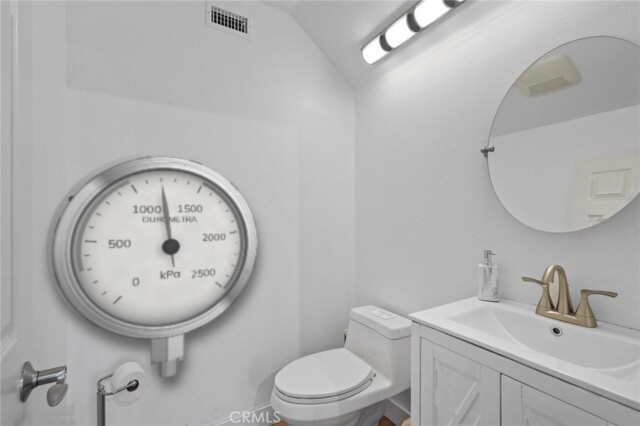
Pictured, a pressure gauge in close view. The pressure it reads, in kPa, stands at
1200 kPa
